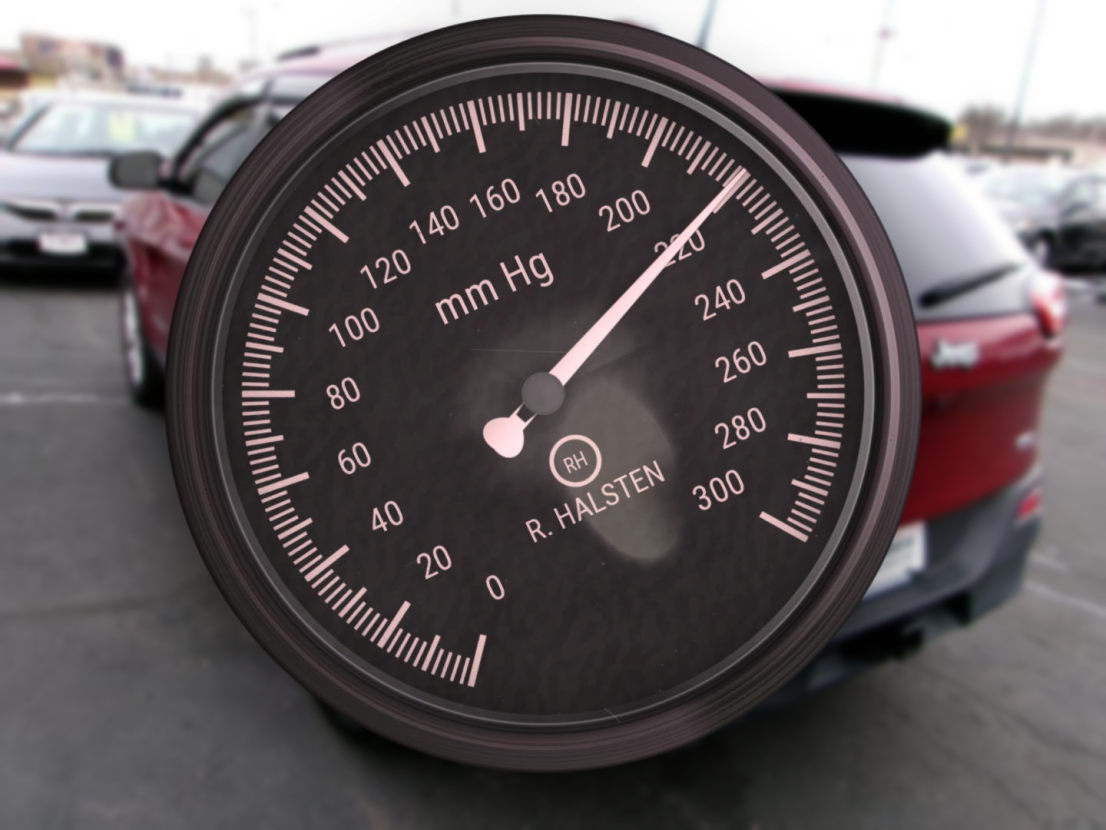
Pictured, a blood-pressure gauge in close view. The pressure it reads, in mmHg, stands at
219 mmHg
